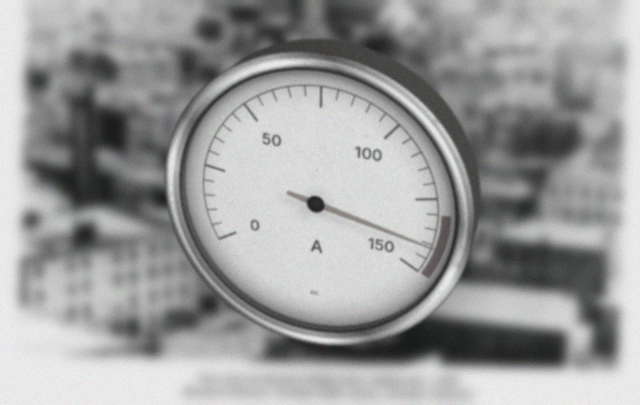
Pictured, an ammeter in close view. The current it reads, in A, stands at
140 A
